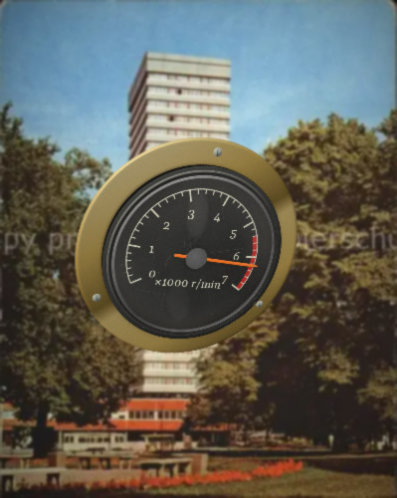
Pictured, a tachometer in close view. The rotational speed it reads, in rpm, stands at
6200 rpm
